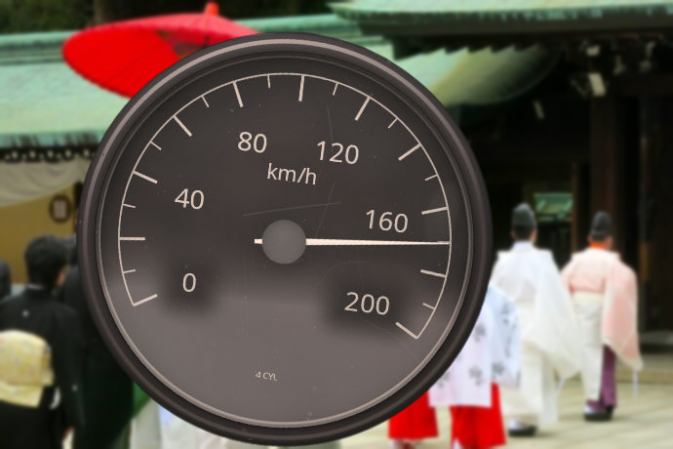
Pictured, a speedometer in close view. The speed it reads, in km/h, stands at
170 km/h
